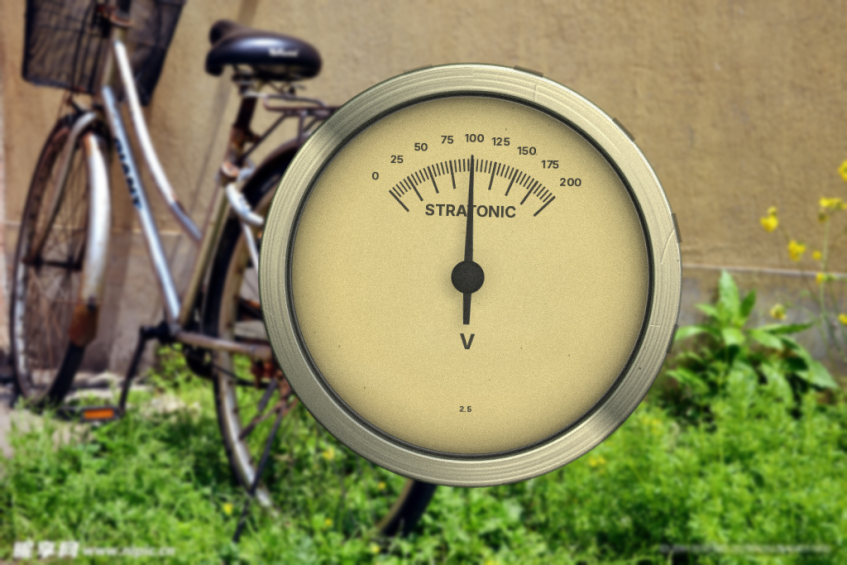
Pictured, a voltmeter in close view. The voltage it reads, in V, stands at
100 V
